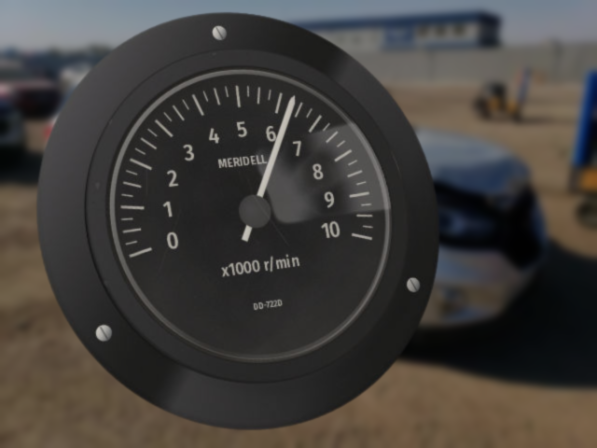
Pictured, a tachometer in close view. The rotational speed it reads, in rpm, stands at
6250 rpm
